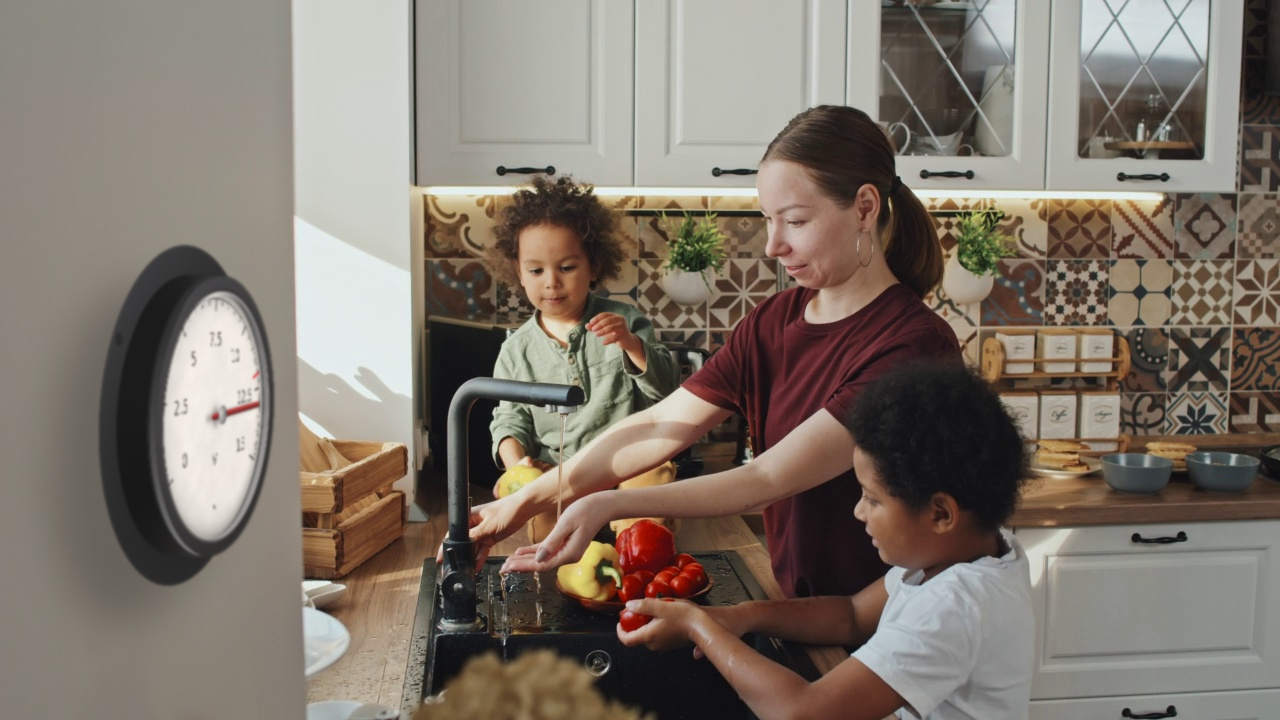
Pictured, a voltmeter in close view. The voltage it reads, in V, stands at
13 V
